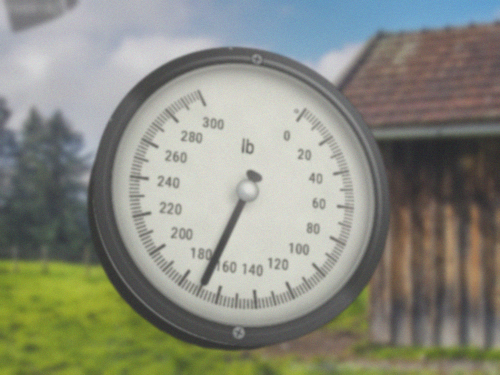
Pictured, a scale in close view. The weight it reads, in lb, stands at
170 lb
